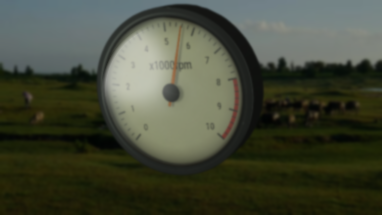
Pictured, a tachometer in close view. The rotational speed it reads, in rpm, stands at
5600 rpm
